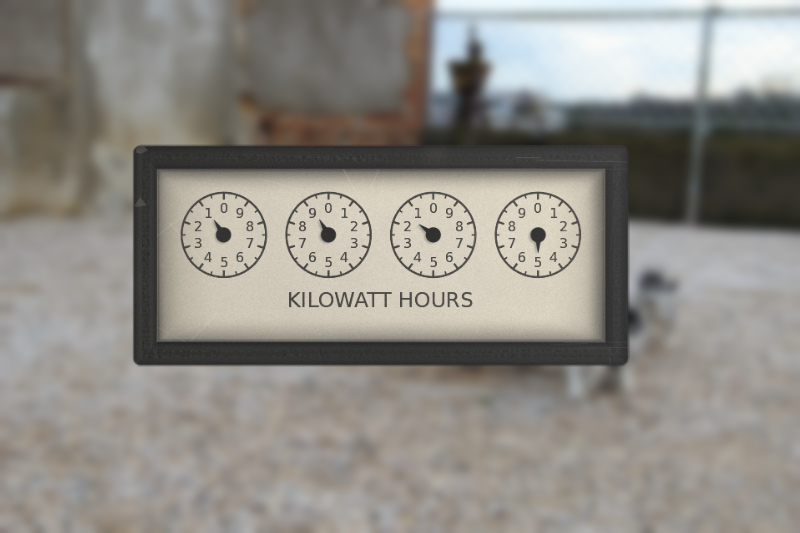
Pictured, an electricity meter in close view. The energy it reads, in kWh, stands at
915 kWh
